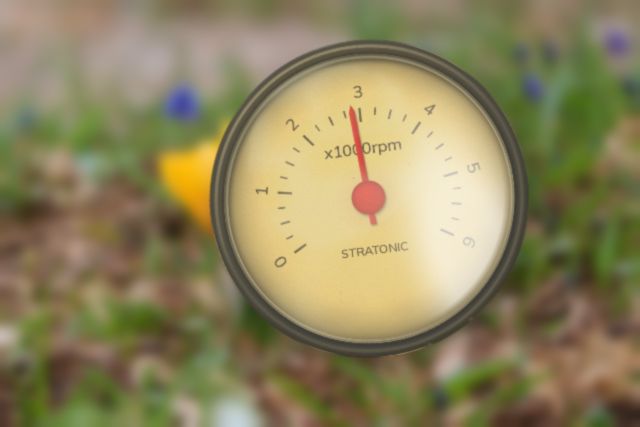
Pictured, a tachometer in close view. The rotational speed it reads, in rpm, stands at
2875 rpm
